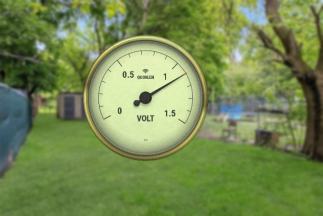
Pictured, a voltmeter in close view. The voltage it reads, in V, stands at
1.1 V
